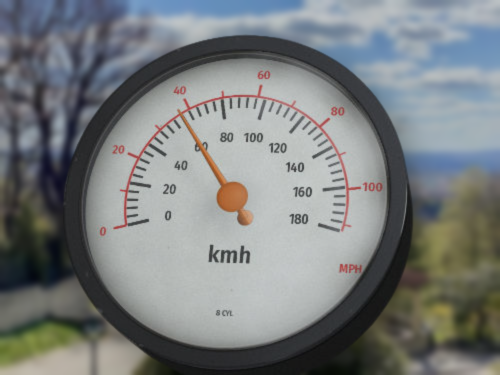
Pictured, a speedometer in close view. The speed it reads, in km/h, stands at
60 km/h
